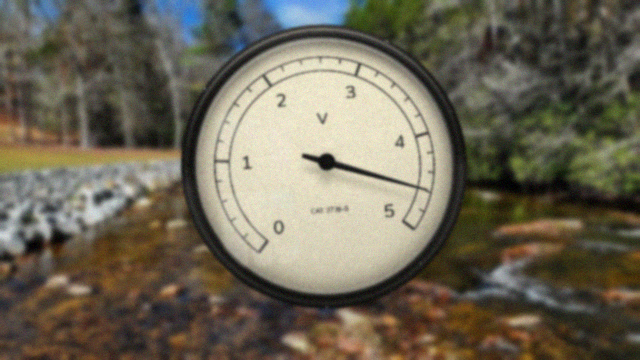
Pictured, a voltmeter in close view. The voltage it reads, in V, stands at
4.6 V
